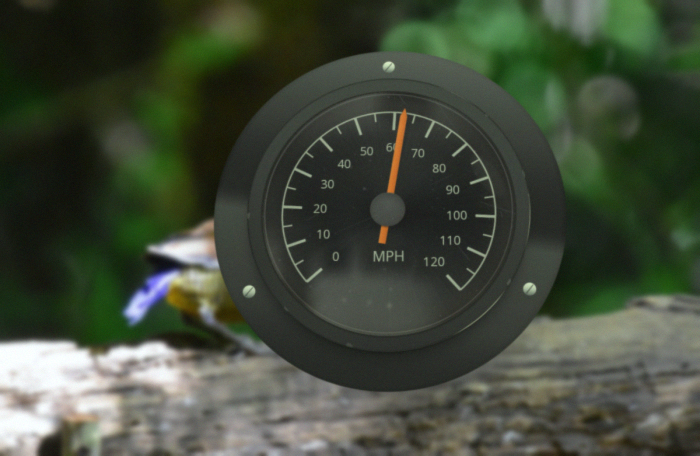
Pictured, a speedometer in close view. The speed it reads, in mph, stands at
62.5 mph
